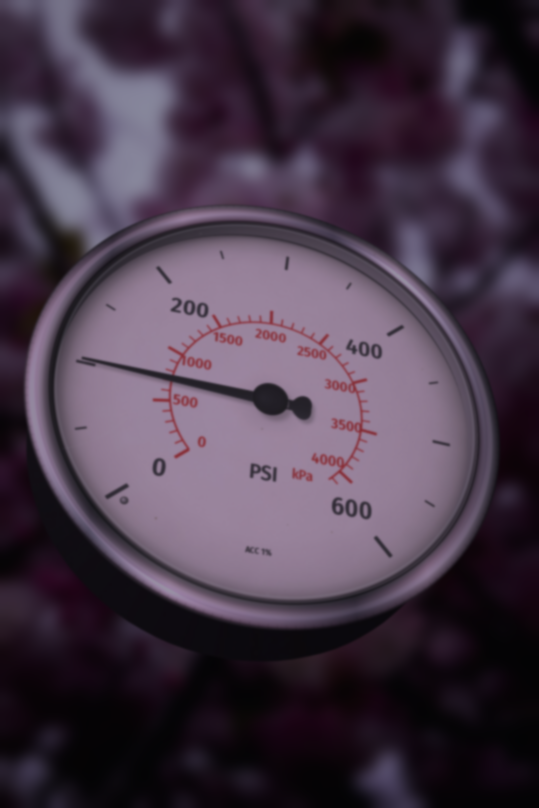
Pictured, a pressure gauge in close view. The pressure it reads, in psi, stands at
100 psi
